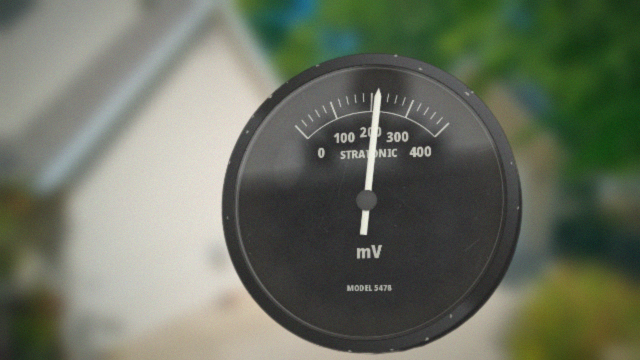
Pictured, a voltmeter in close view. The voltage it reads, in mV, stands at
220 mV
